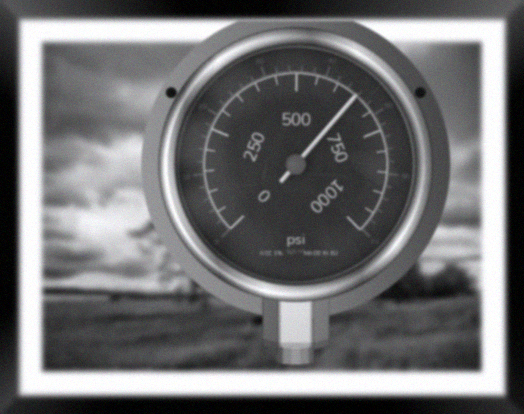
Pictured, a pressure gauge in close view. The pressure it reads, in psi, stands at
650 psi
